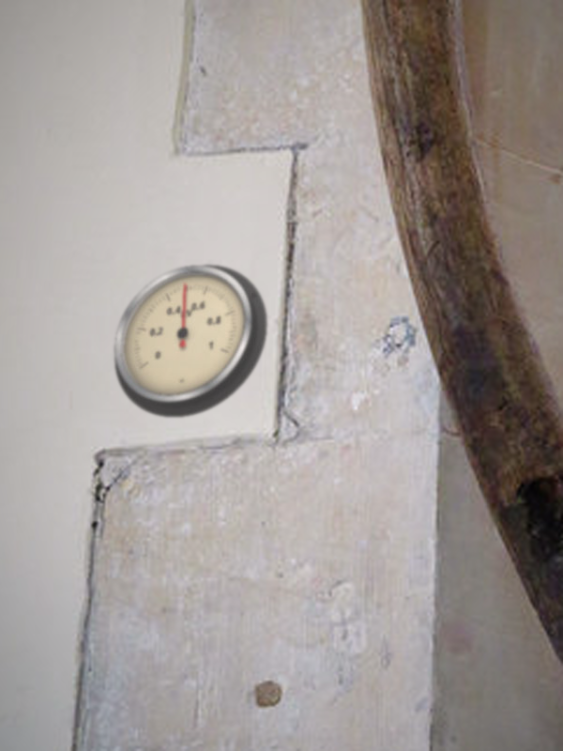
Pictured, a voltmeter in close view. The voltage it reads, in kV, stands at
0.5 kV
